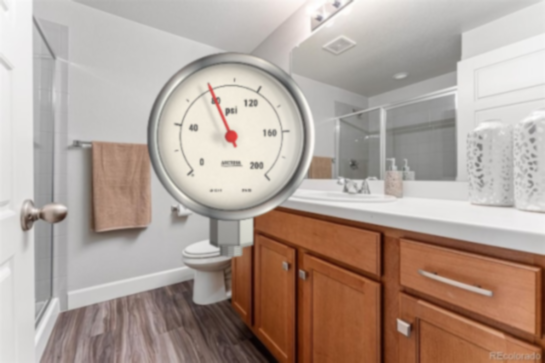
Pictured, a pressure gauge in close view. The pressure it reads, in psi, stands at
80 psi
